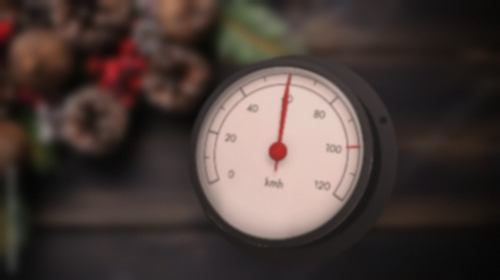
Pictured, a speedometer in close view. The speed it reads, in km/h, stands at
60 km/h
